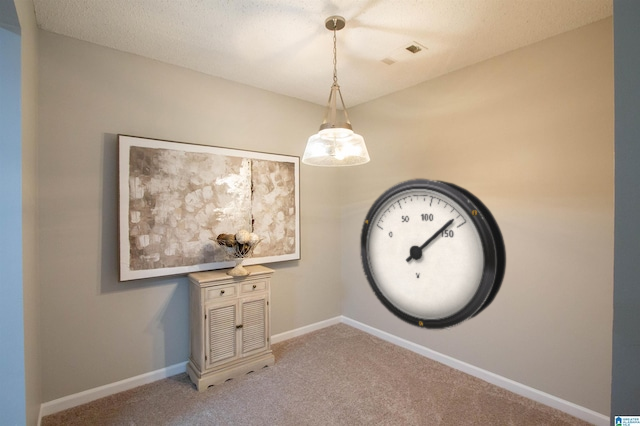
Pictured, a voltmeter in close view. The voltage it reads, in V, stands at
140 V
